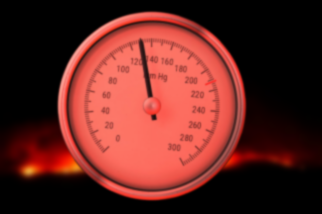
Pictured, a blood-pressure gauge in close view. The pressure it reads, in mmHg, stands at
130 mmHg
